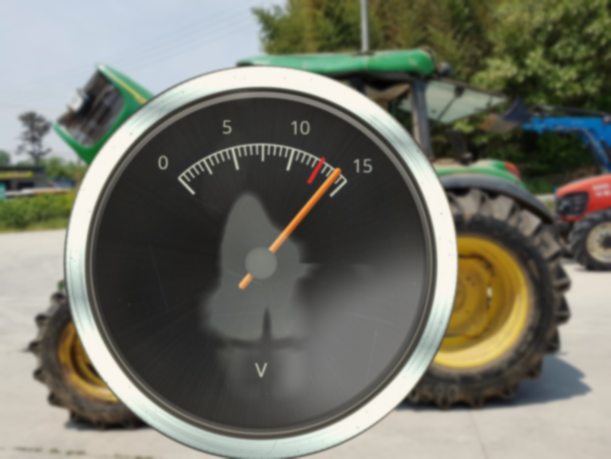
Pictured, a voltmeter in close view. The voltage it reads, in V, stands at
14 V
